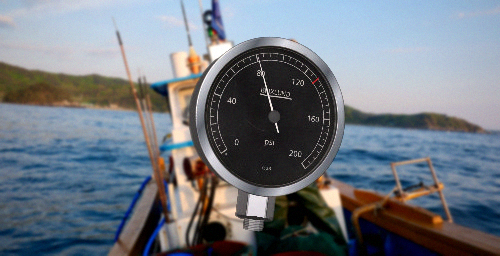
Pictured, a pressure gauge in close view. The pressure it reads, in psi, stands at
80 psi
